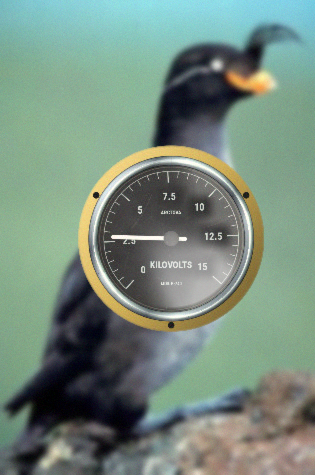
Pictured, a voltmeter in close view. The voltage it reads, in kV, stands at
2.75 kV
